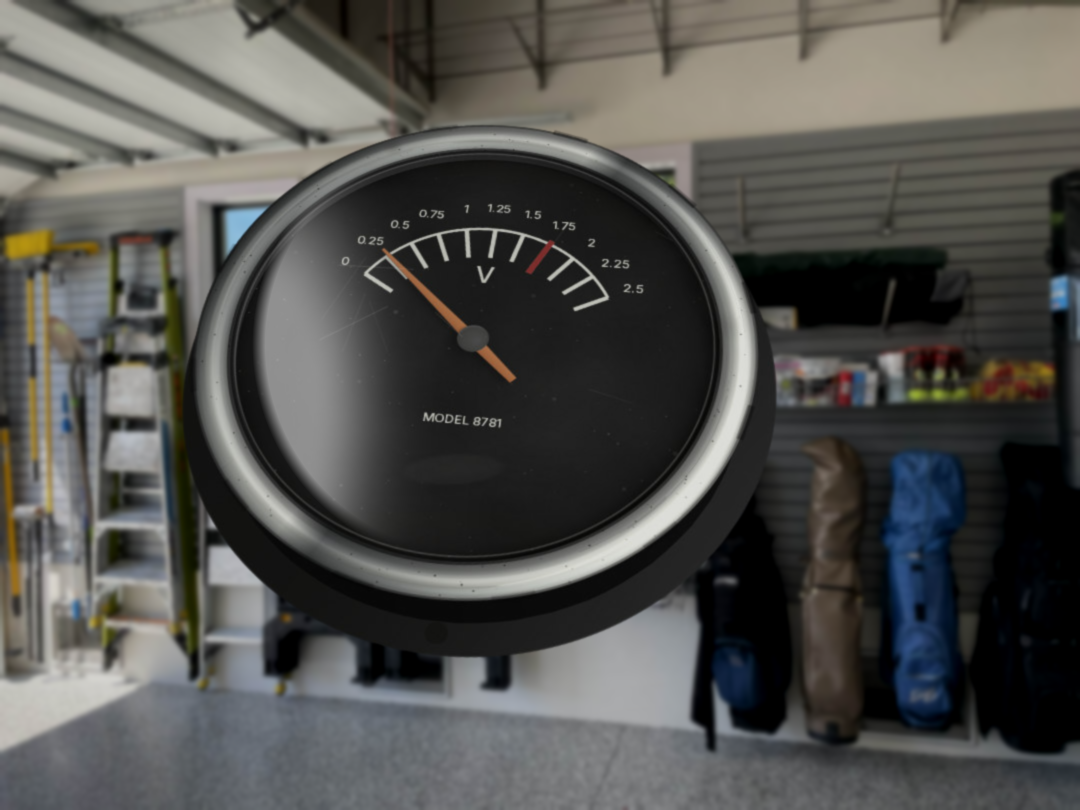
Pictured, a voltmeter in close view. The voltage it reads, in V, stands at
0.25 V
